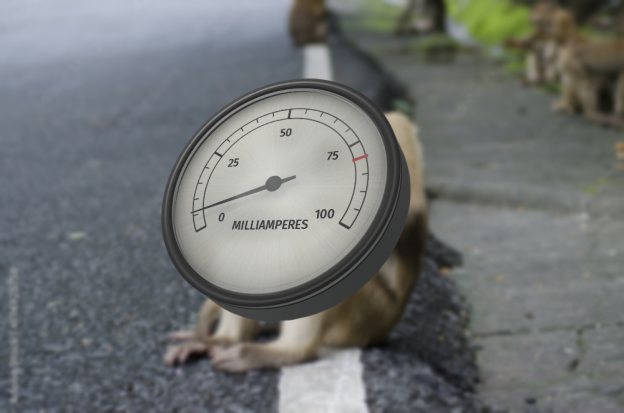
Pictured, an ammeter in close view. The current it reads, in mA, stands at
5 mA
